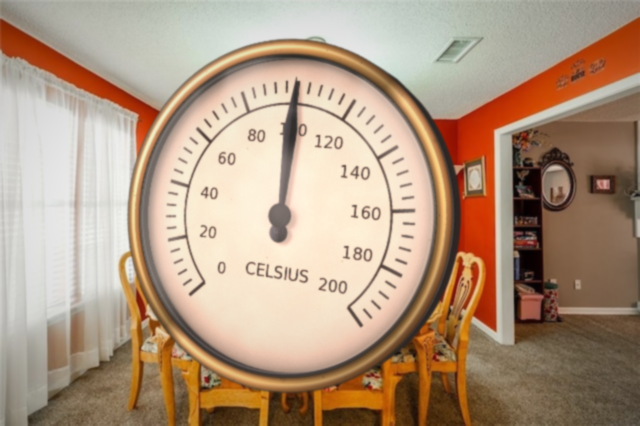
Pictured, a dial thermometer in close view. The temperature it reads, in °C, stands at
100 °C
